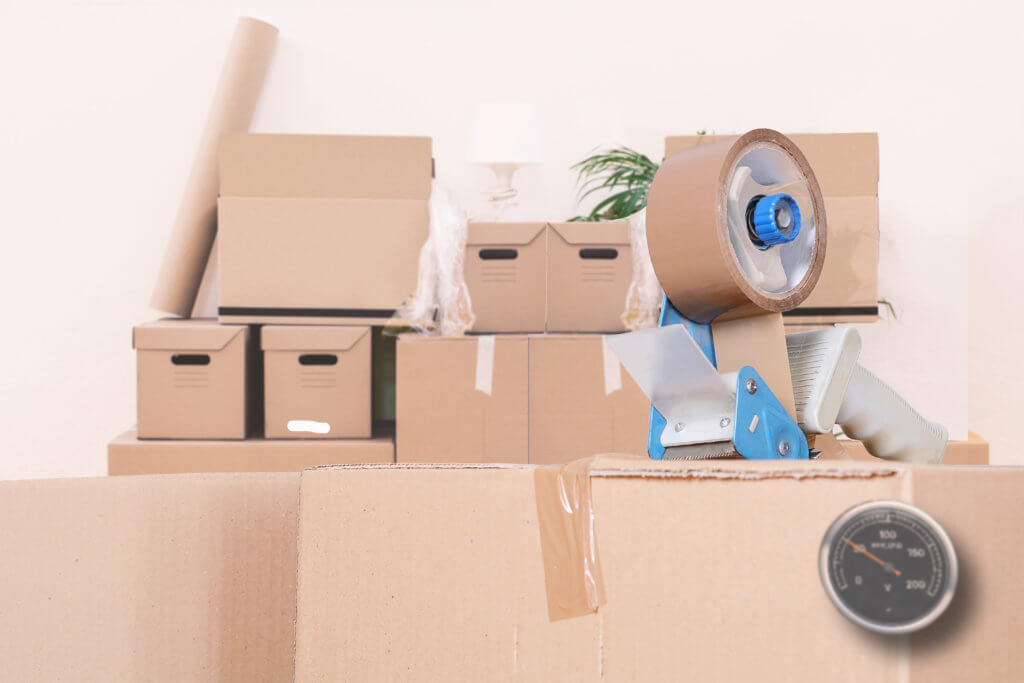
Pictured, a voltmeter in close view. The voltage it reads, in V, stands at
50 V
